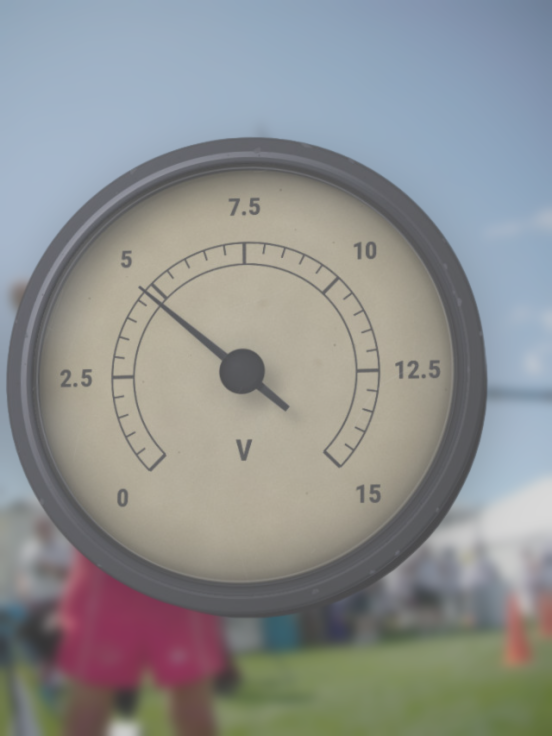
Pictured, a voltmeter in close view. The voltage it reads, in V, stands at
4.75 V
